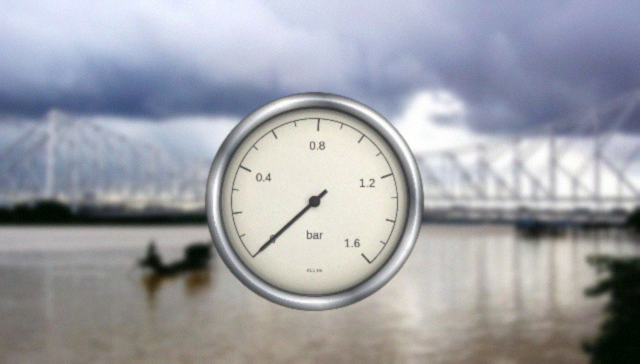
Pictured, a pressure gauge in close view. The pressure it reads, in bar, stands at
0 bar
